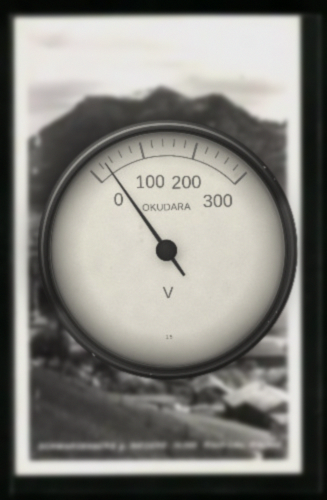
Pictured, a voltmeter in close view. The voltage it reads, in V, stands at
30 V
